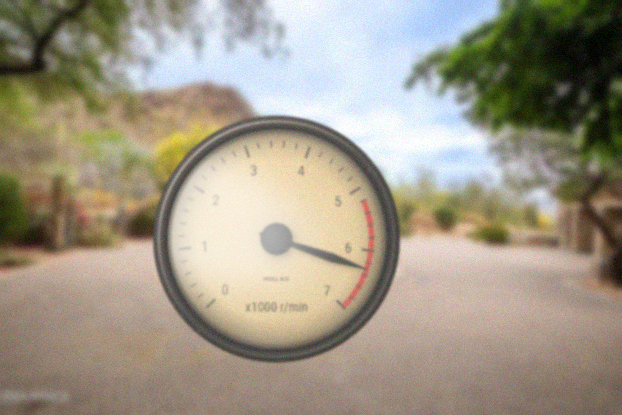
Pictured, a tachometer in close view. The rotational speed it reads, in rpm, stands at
6300 rpm
